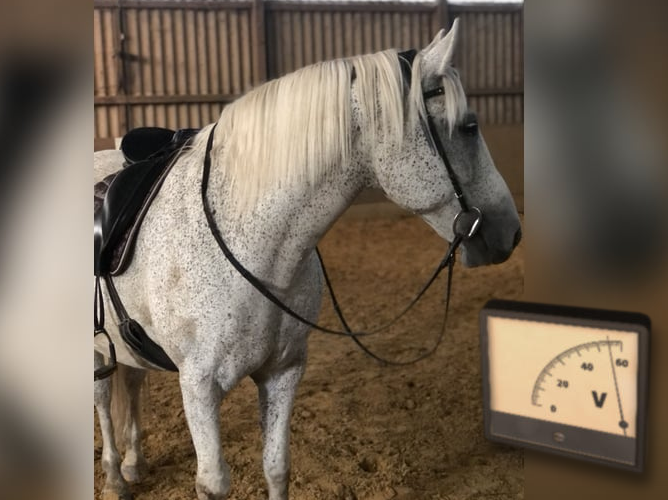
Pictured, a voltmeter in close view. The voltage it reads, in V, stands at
55 V
